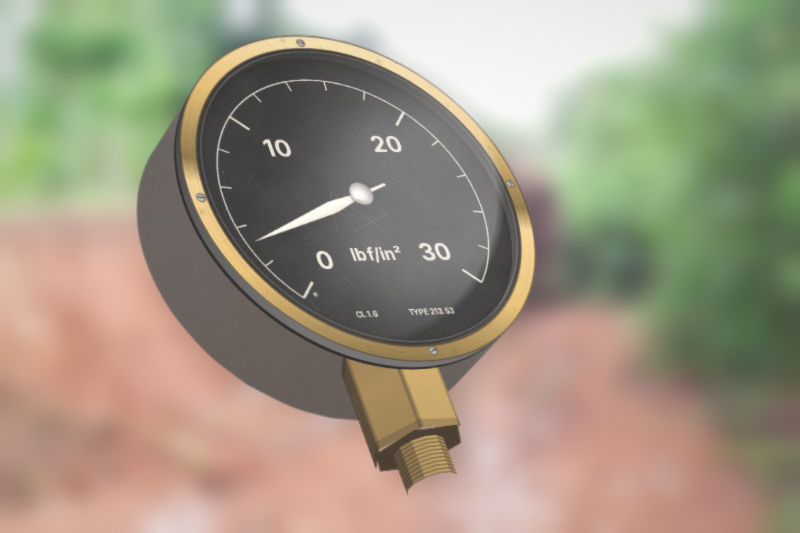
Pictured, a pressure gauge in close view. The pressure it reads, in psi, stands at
3 psi
